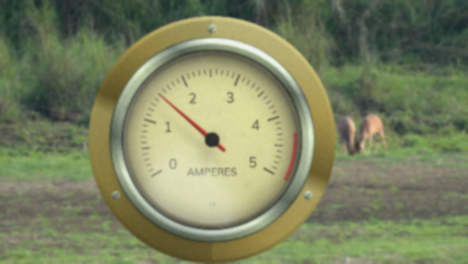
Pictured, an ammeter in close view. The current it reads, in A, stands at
1.5 A
